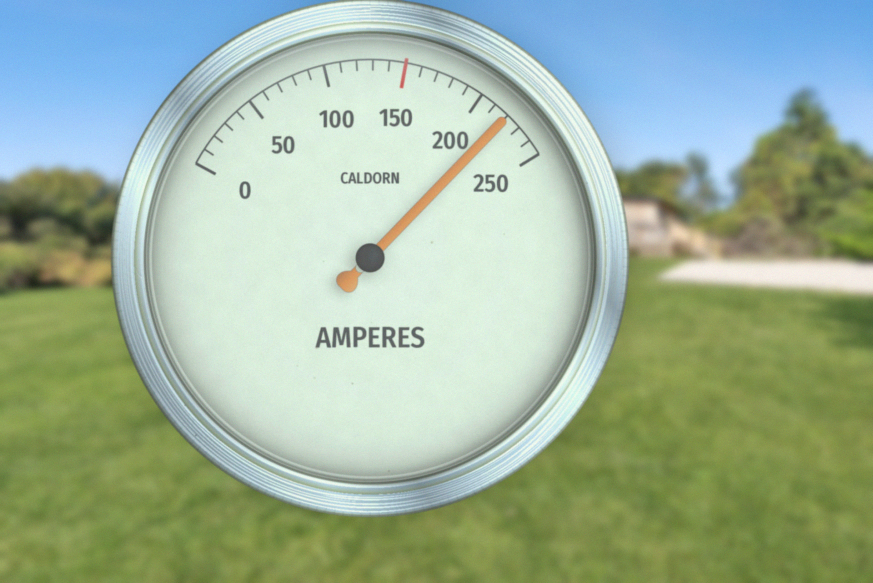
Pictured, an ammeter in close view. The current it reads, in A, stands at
220 A
